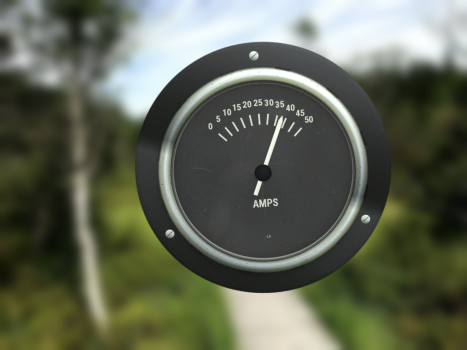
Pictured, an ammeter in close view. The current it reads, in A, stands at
37.5 A
